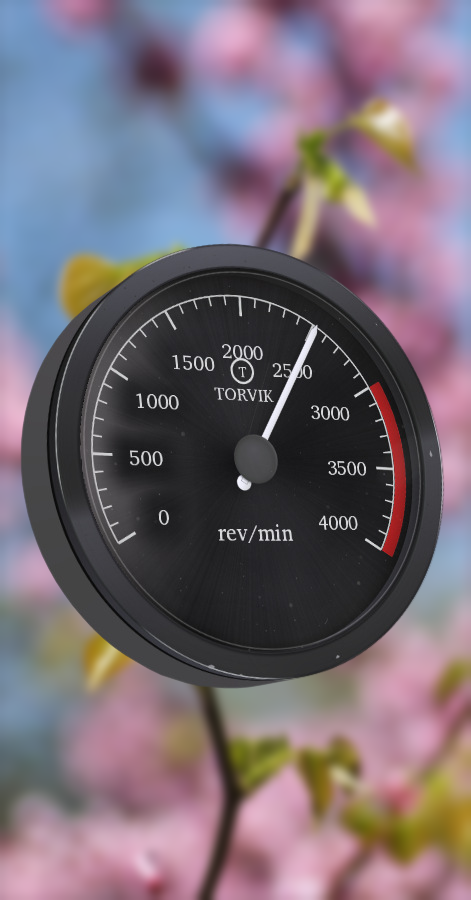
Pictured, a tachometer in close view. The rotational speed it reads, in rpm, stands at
2500 rpm
